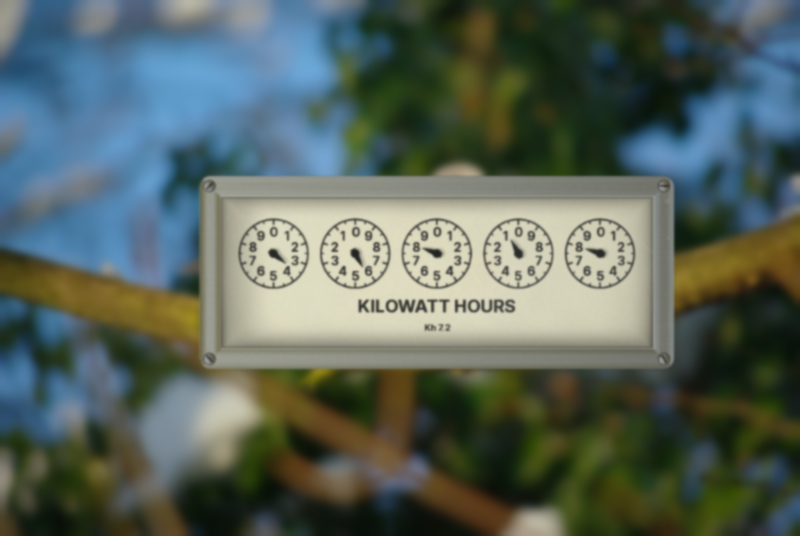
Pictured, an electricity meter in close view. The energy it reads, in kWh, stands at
35808 kWh
